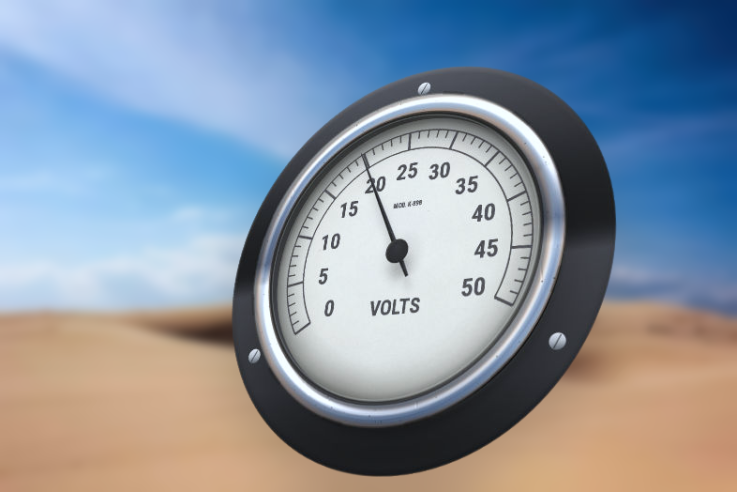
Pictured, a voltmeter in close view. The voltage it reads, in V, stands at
20 V
